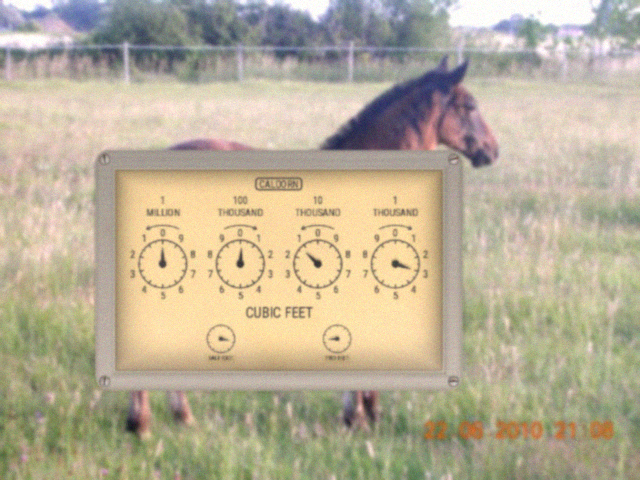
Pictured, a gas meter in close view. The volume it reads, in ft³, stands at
1300 ft³
